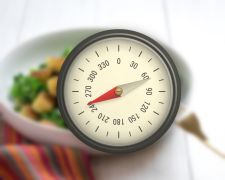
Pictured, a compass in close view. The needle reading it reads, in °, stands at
247.5 °
